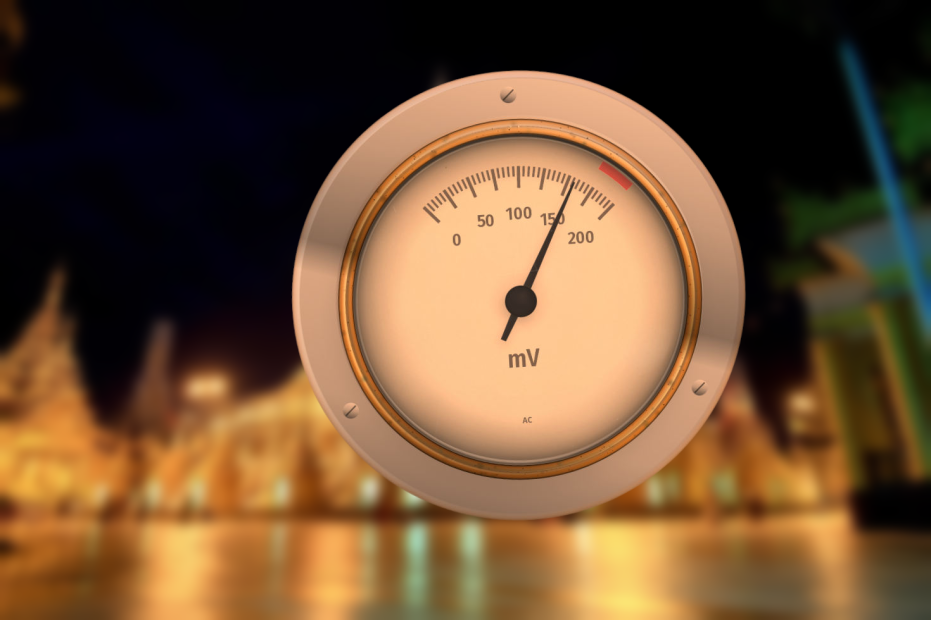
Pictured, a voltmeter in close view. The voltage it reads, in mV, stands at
155 mV
